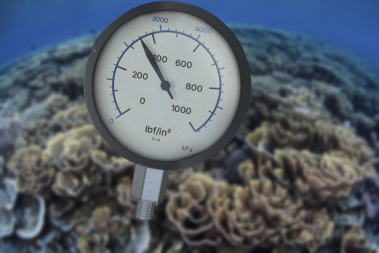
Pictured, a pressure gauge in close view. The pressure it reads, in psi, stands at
350 psi
